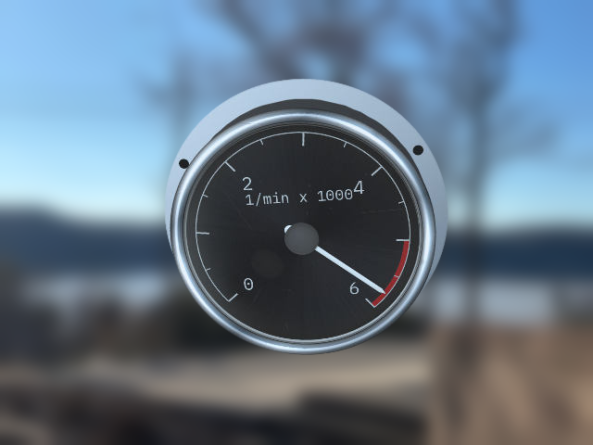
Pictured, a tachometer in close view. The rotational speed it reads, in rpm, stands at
5750 rpm
